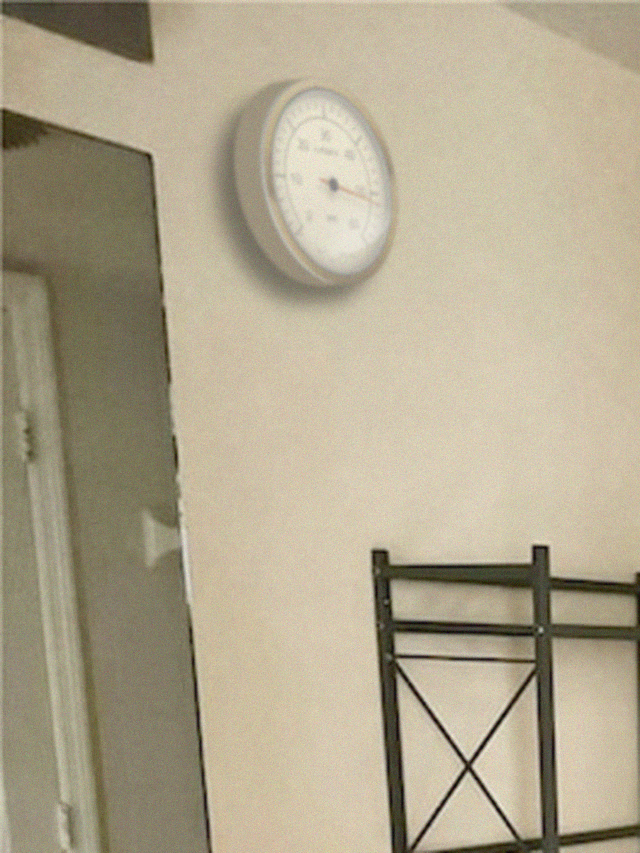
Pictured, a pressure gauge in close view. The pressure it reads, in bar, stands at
52 bar
